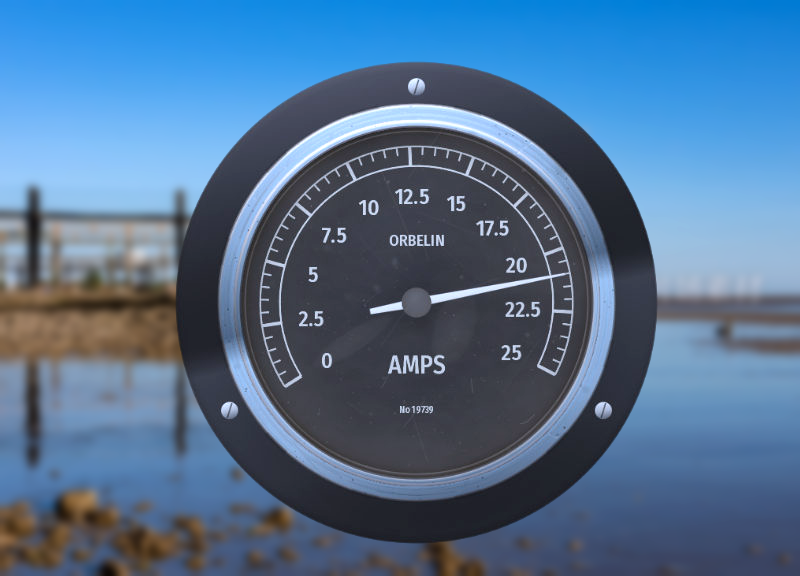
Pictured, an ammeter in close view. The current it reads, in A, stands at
21 A
